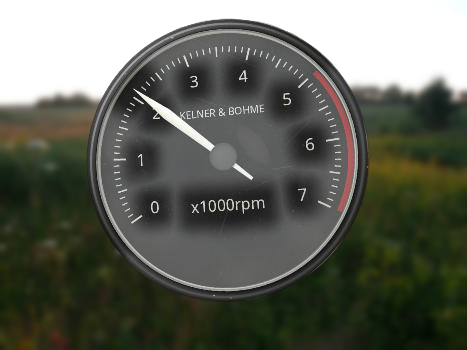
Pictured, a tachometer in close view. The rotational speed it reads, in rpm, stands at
2100 rpm
